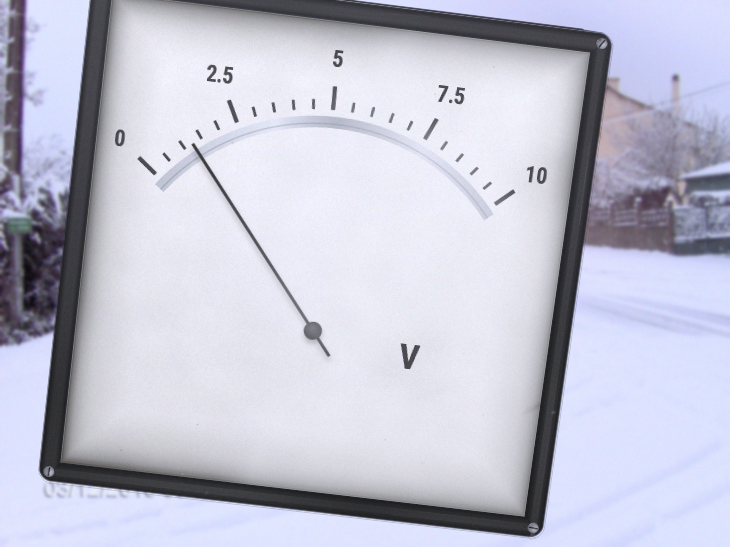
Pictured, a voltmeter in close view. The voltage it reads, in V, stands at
1.25 V
